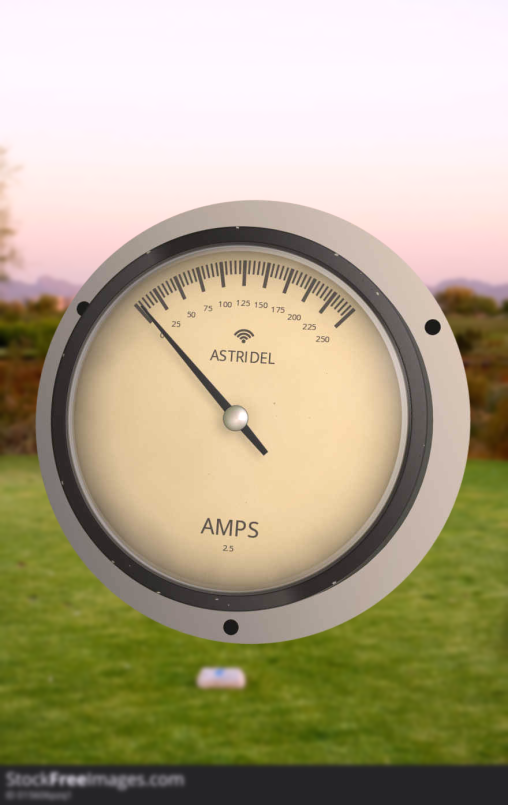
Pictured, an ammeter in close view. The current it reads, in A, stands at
5 A
